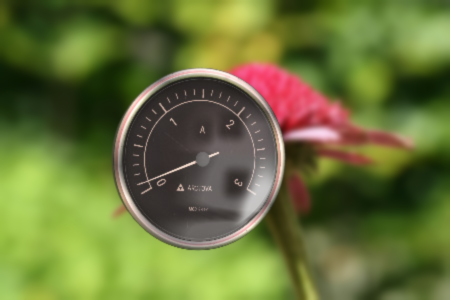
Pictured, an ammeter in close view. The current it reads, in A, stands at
0.1 A
